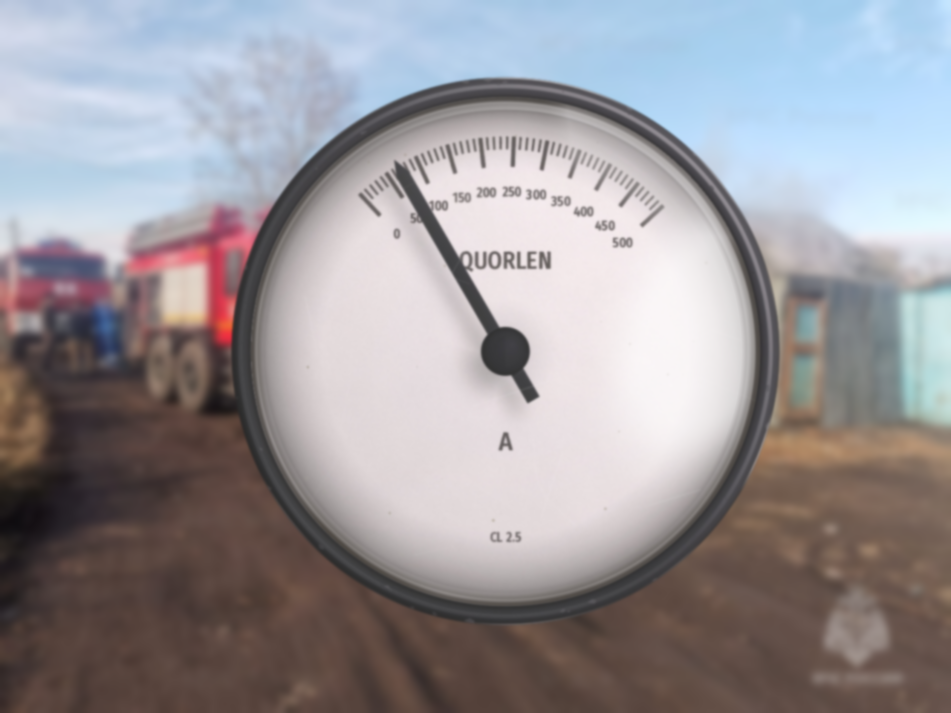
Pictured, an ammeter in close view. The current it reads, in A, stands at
70 A
